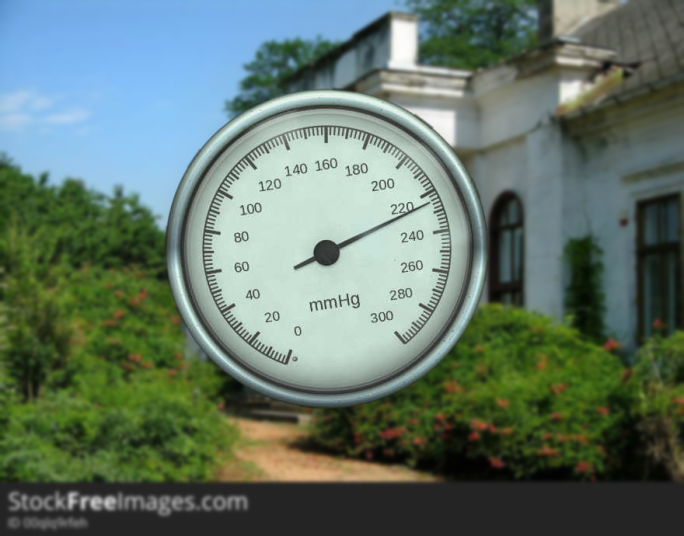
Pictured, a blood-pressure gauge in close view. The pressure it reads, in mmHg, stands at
224 mmHg
